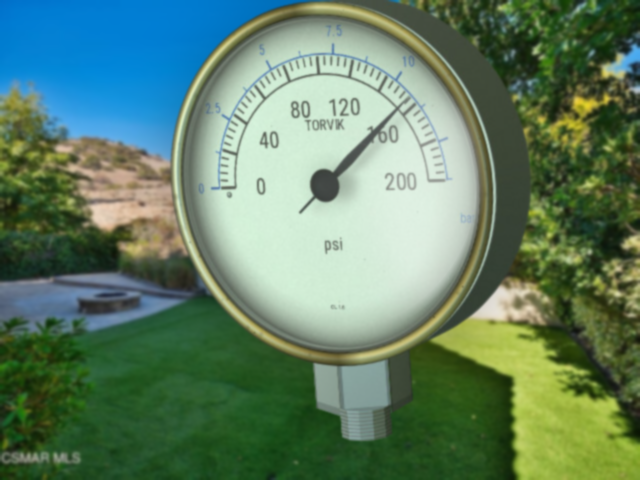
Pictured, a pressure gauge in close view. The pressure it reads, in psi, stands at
156 psi
